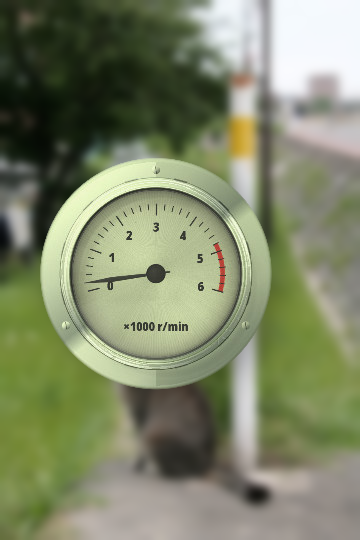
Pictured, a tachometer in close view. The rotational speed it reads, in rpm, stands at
200 rpm
